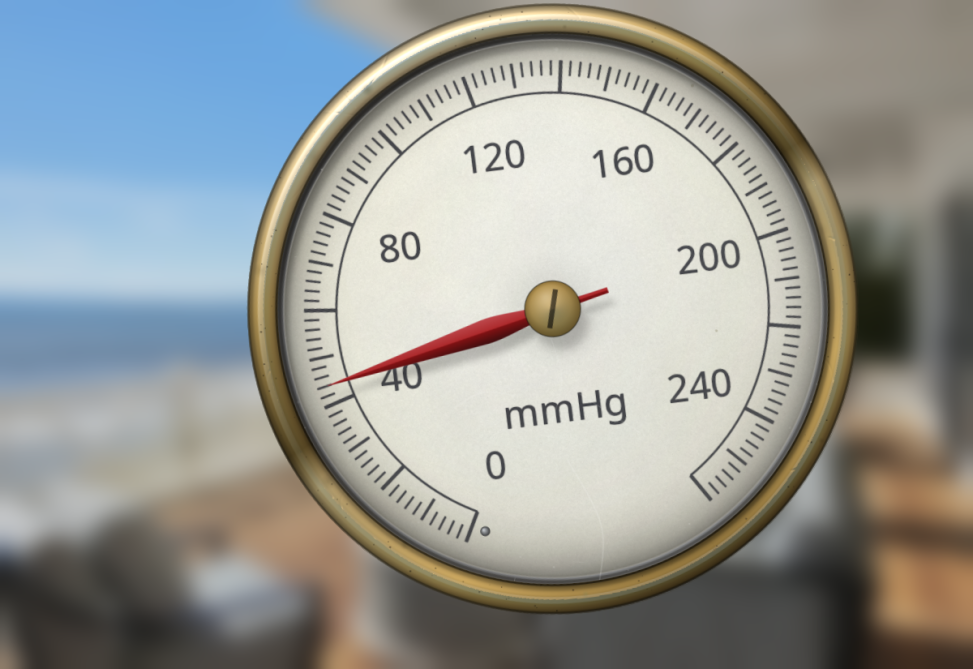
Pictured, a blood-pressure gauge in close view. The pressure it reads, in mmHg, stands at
44 mmHg
